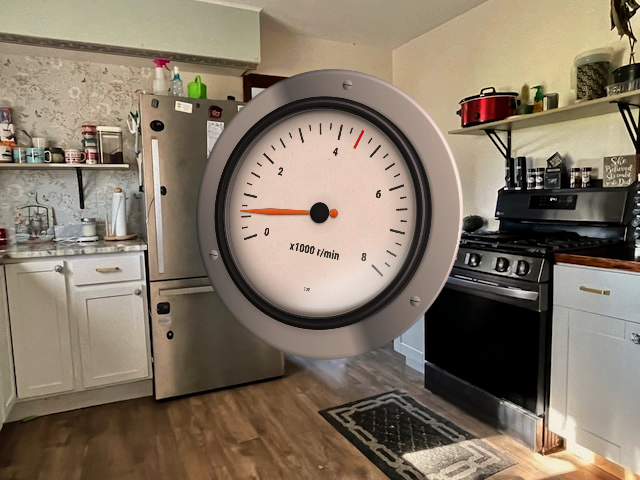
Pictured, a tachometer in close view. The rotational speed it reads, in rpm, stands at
625 rpm
